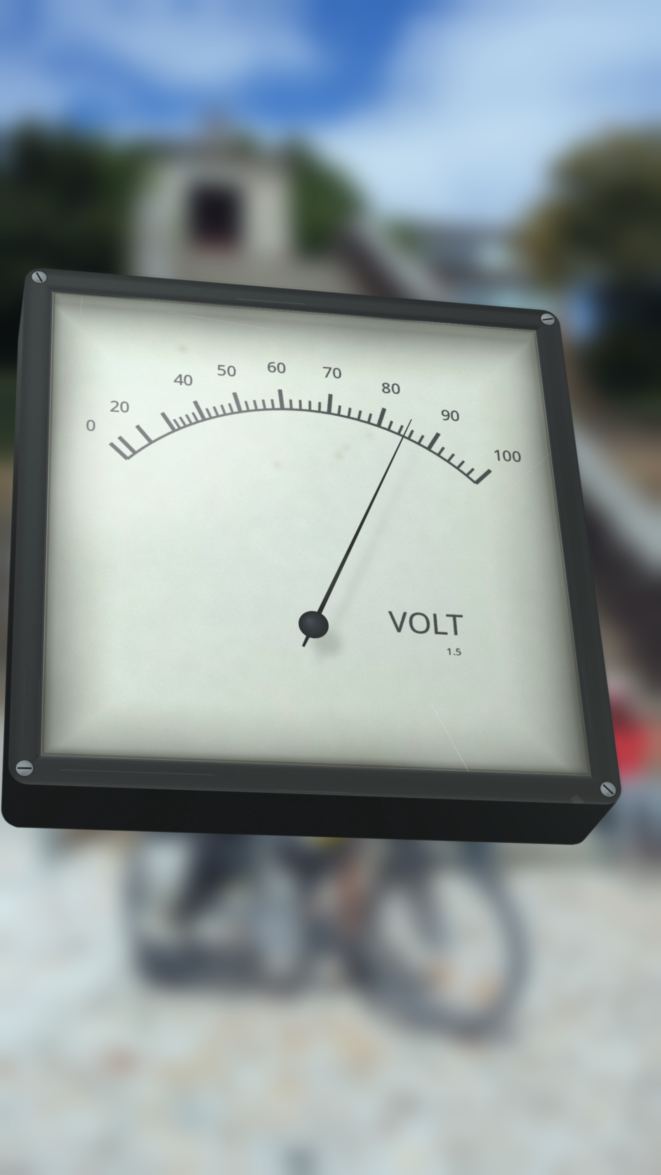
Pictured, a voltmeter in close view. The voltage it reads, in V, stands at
85 V
